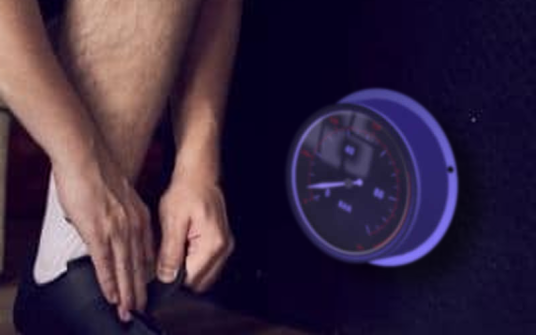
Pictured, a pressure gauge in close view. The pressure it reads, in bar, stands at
5 bar
